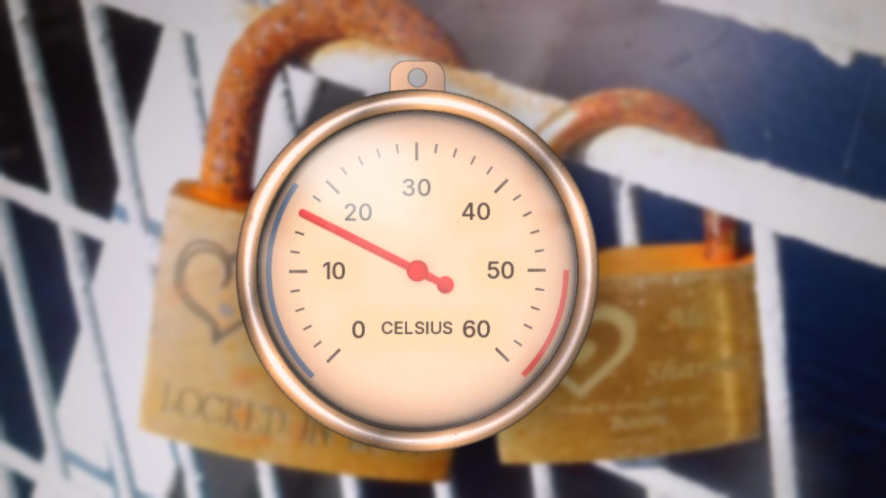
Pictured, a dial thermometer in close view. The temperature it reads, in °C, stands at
16 °C
